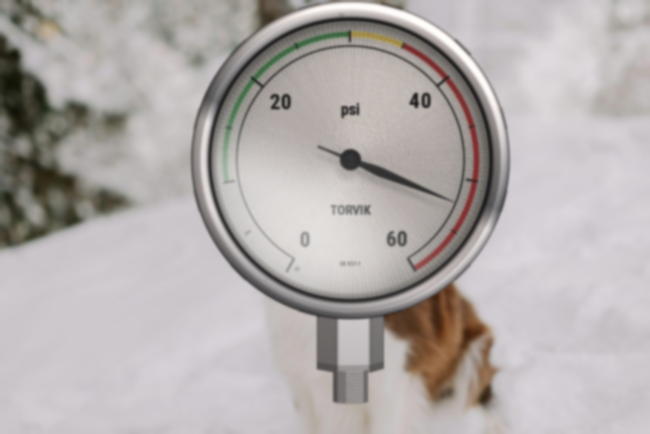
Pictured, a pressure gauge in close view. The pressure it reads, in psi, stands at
52.5 psi
